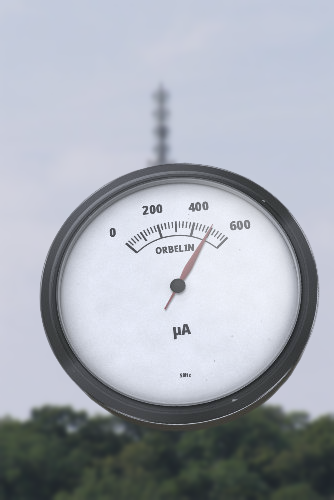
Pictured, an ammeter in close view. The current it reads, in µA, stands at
500 µA
